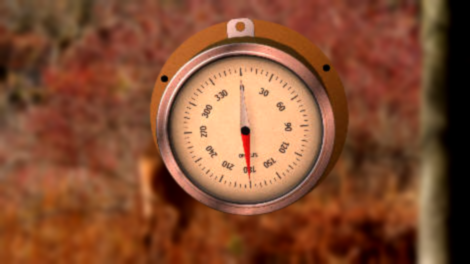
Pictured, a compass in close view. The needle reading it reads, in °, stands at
180 °
